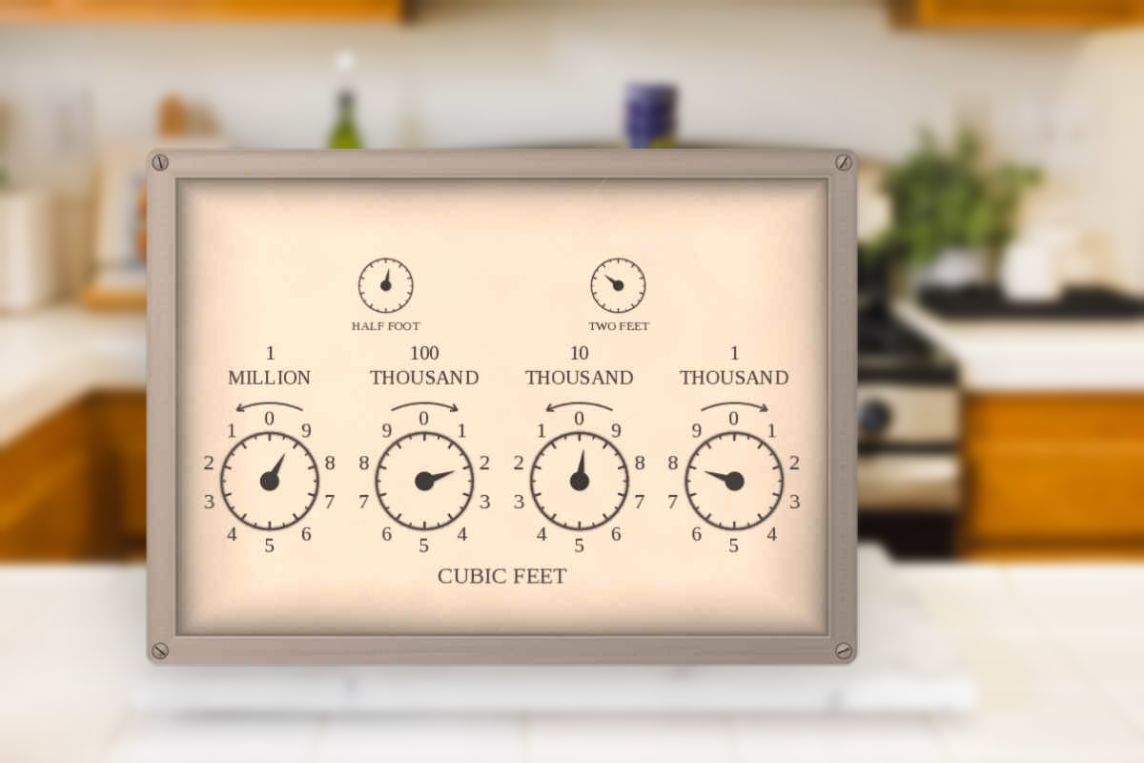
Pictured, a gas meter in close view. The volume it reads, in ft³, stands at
919800 ft³
